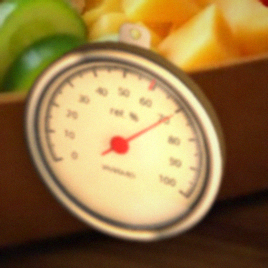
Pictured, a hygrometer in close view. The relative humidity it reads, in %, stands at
70 %
